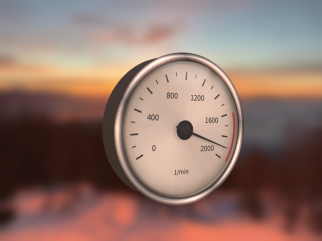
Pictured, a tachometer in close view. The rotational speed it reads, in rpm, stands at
1900 rpm
